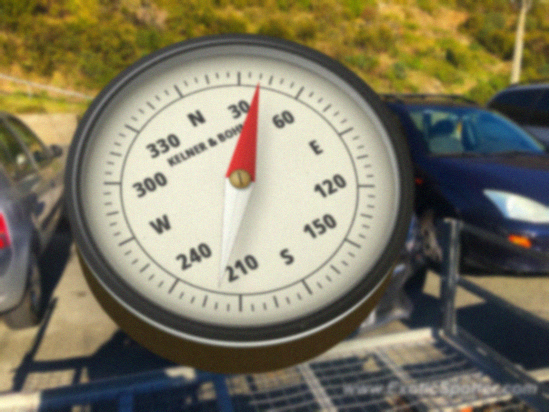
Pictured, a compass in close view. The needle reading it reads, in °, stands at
40 °
